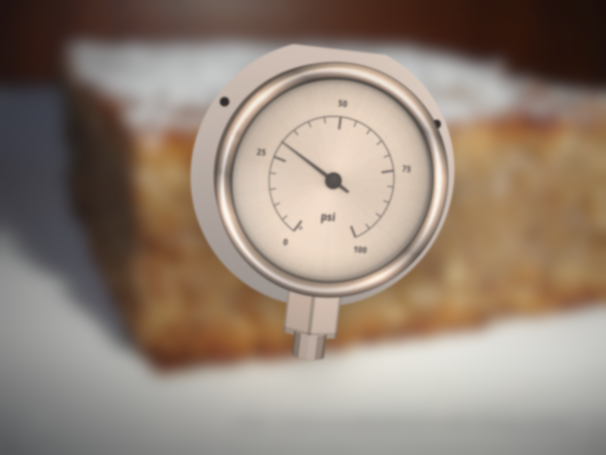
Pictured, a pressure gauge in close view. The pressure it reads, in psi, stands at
30 psi
